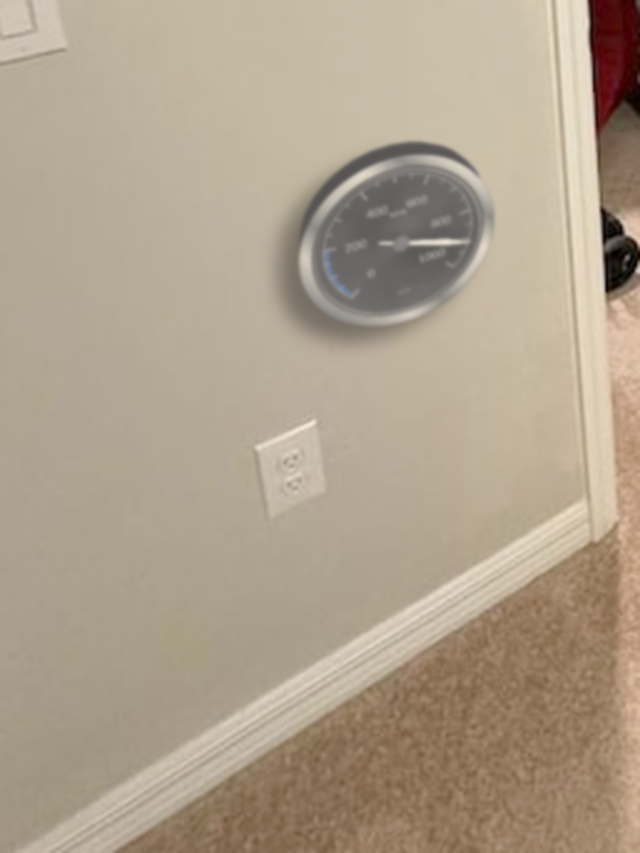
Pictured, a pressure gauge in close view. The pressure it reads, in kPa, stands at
900 kPa
